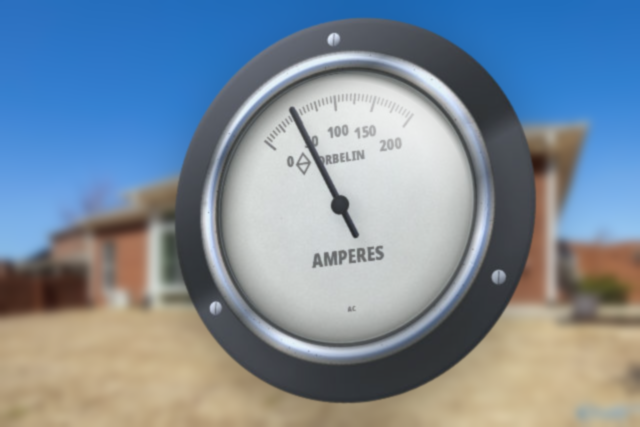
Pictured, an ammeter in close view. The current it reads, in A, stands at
50 A
